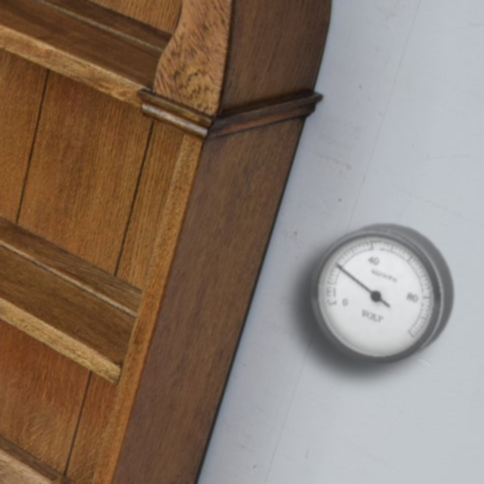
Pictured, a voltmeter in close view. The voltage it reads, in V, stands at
20 V
